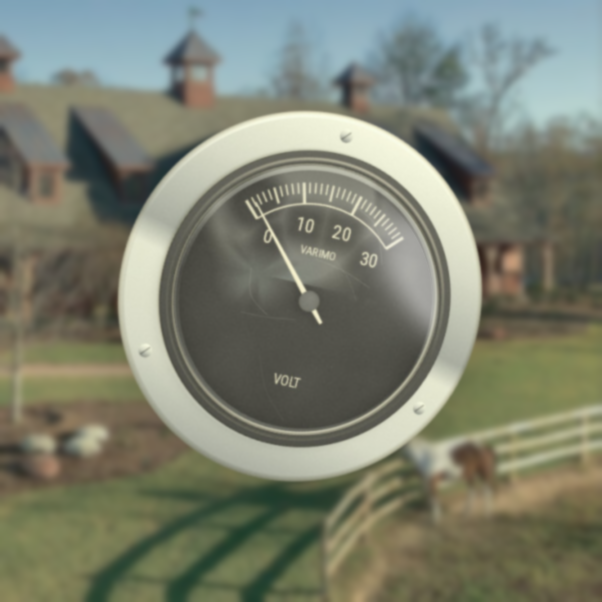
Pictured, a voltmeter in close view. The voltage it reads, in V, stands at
1 V
